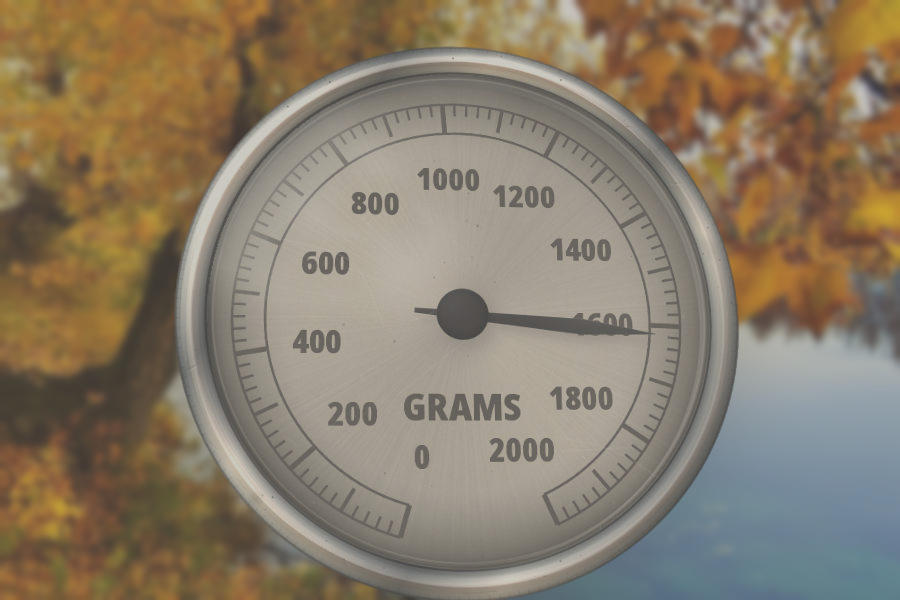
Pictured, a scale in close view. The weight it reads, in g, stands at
1620 g
